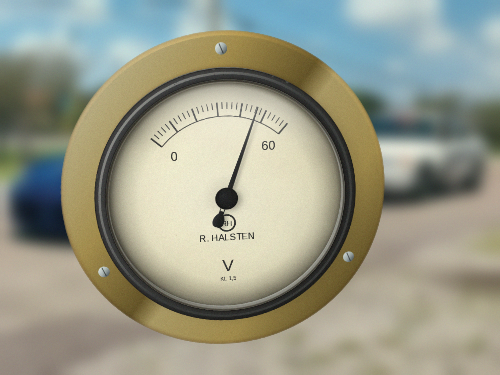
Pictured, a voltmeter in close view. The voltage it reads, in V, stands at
46 V
